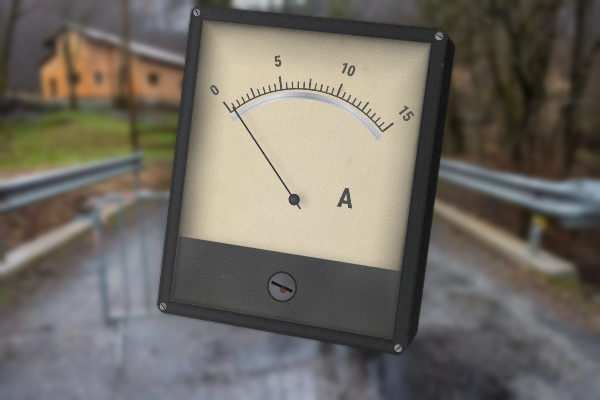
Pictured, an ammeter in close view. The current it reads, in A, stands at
0.5 A
